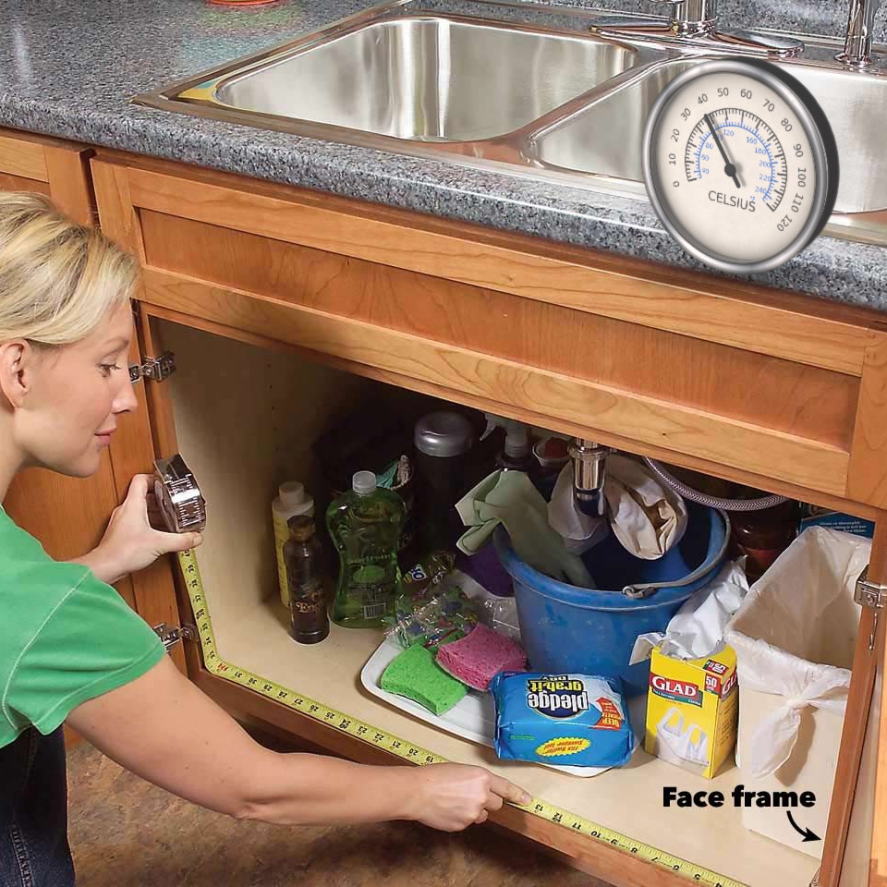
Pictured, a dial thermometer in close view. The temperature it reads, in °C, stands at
40 °C
